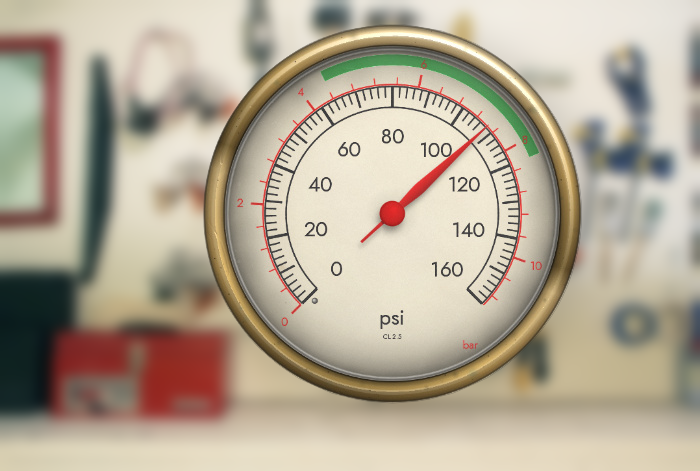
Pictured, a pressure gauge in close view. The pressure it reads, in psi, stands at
108 psi
